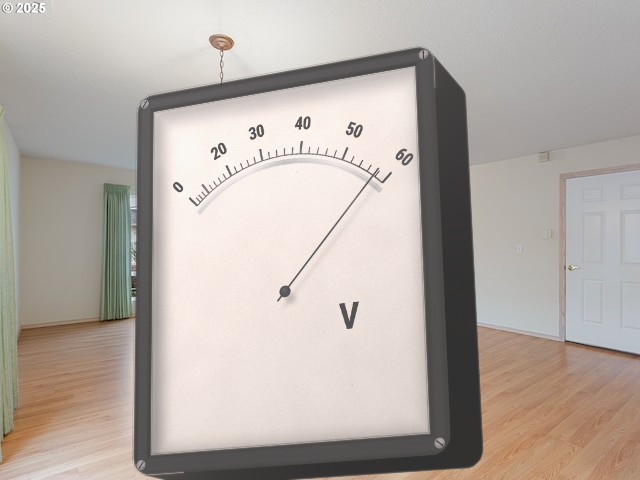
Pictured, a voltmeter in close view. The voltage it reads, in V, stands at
58 V
